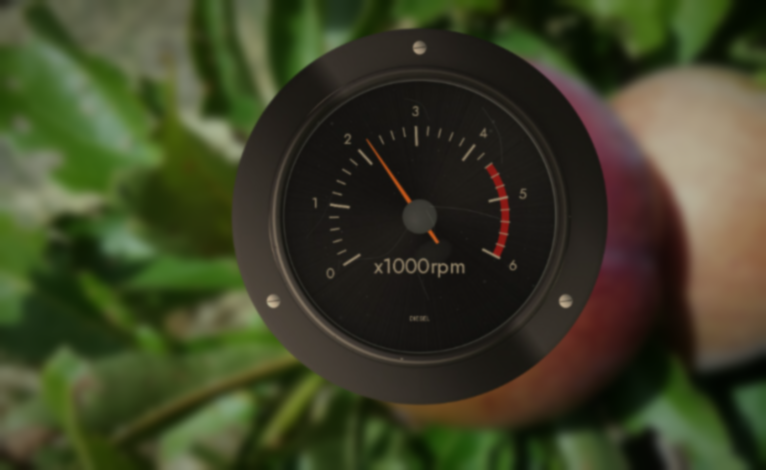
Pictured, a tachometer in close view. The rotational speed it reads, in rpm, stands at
2200 rpm
